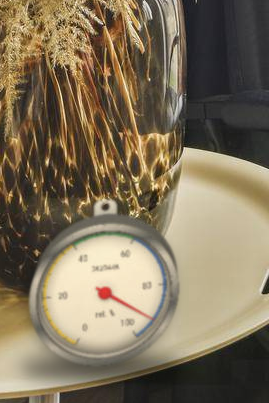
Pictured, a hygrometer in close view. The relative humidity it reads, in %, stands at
92 %
